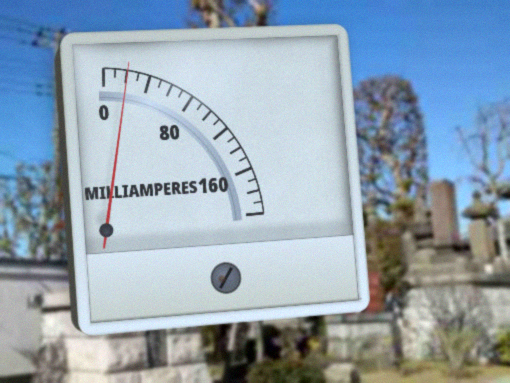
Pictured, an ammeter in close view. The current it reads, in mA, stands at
20 mA
